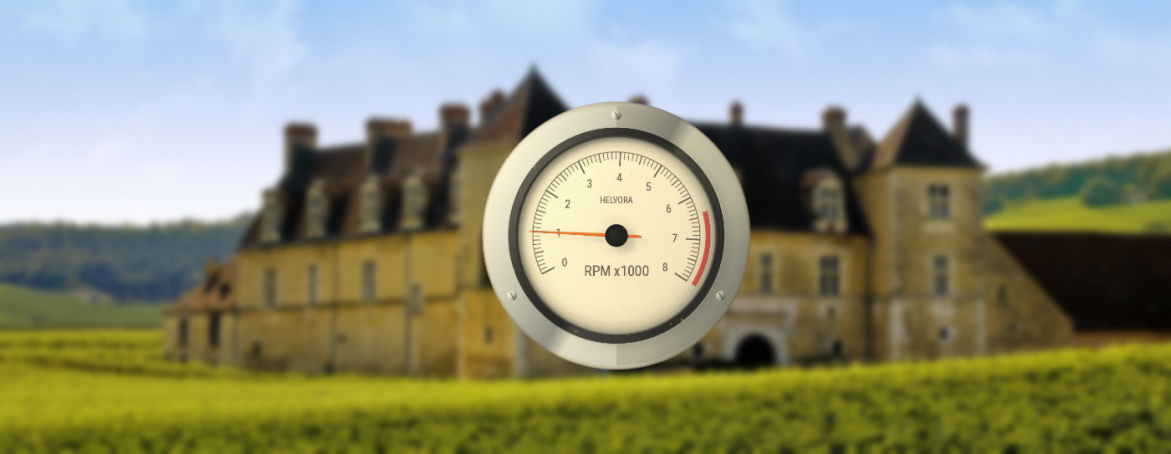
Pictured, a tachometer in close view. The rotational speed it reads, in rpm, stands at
1000 rpm
